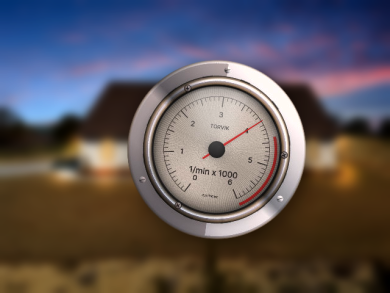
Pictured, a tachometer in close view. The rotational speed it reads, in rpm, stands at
4000 rpm
